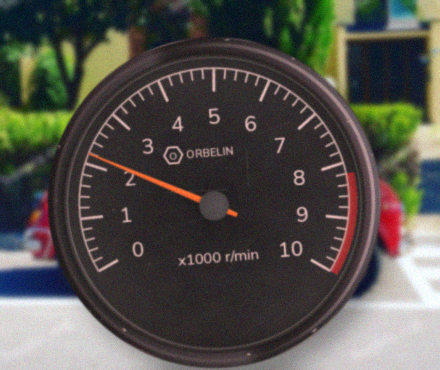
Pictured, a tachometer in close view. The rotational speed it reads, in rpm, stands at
2200 rpm
